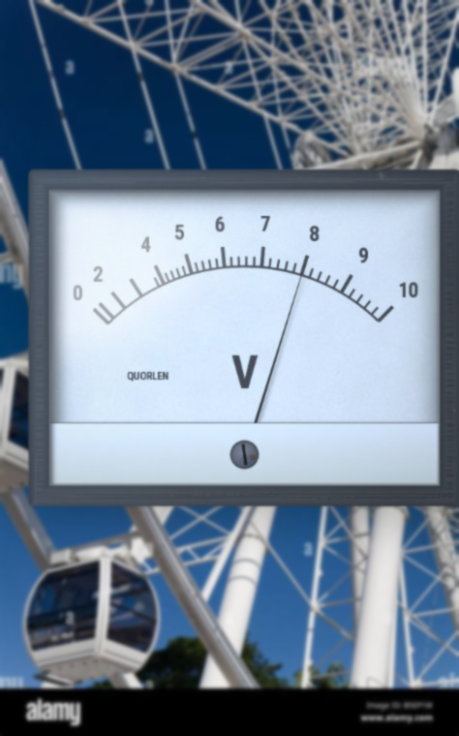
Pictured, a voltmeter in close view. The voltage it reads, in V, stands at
8 V
